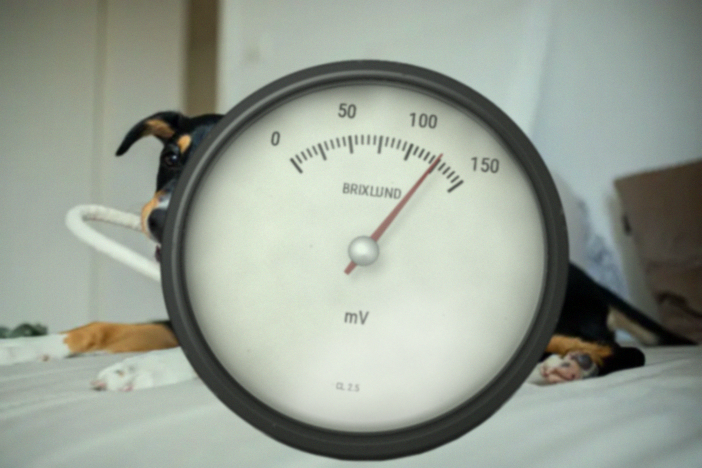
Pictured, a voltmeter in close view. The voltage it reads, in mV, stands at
125 mV
